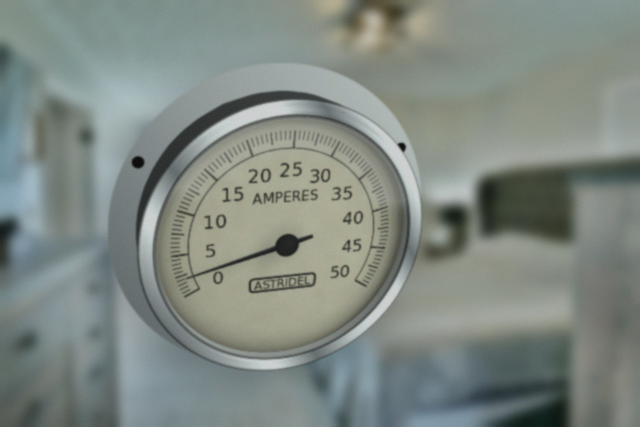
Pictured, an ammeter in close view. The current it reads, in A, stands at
2.5 A
